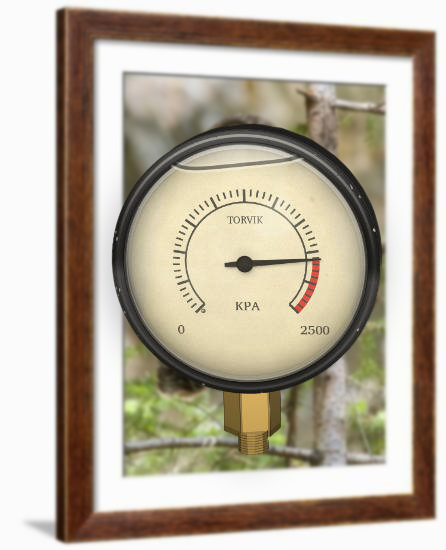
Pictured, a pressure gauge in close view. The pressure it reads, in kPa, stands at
2050 kPa
